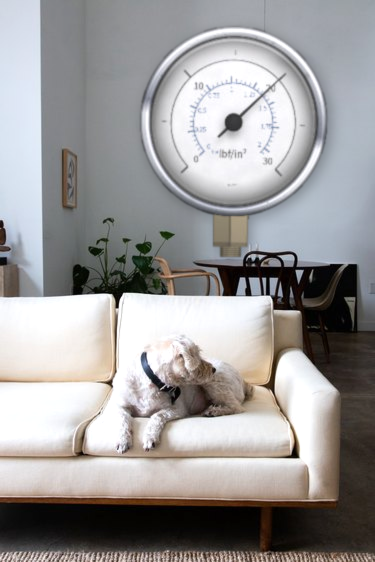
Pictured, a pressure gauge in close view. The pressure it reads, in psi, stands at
20 psi
